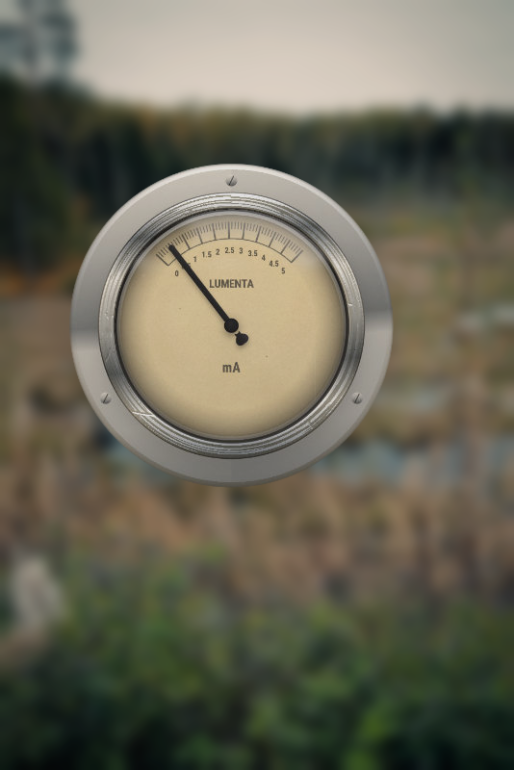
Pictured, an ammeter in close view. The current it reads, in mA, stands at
0.5 mA
